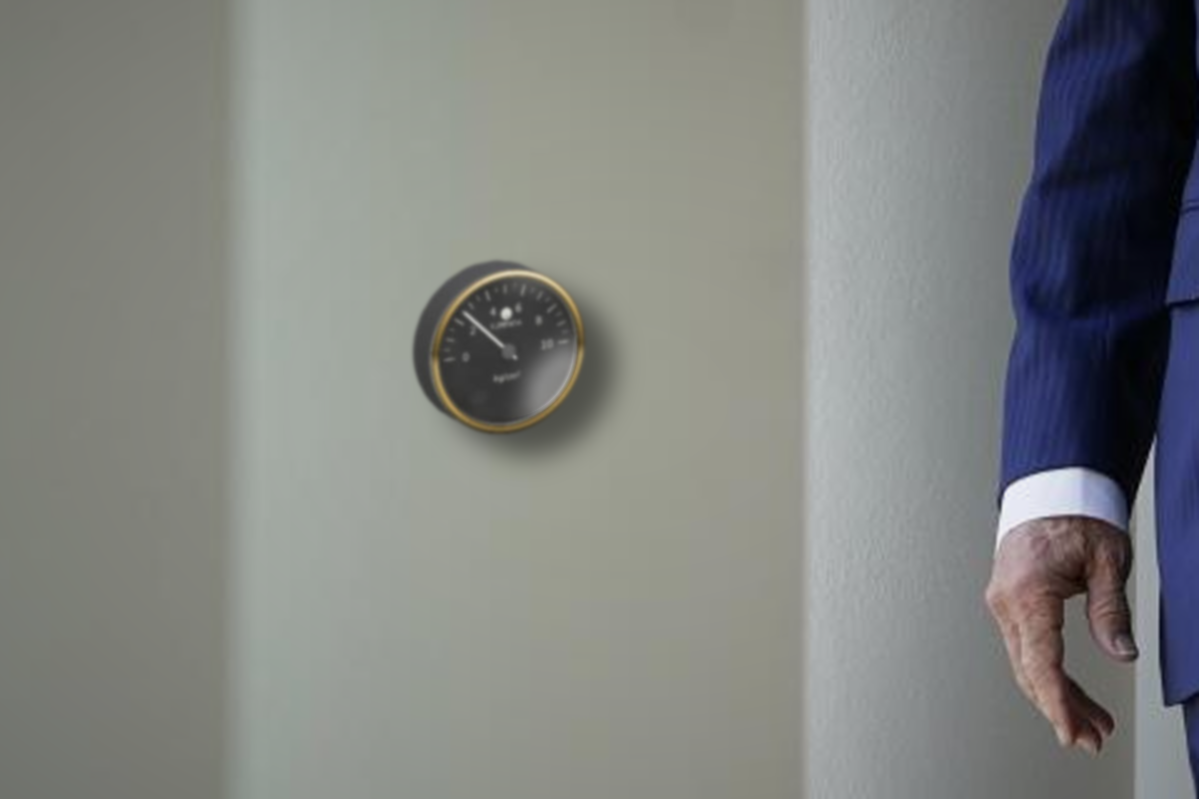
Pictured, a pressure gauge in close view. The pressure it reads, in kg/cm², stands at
2.5 kg/cm²
